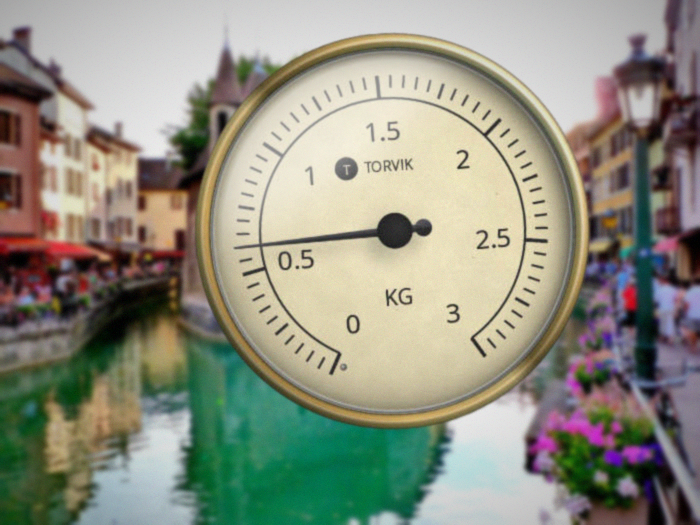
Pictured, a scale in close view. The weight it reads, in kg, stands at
0.6 kg
